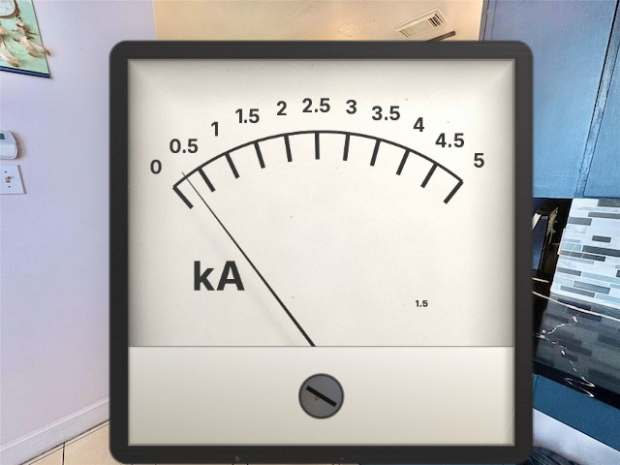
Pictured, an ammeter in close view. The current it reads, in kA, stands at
0.25 kA
